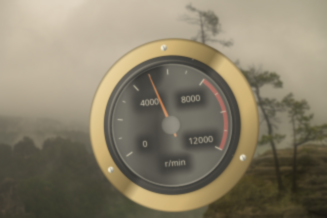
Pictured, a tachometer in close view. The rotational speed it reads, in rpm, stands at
5000 rpm
